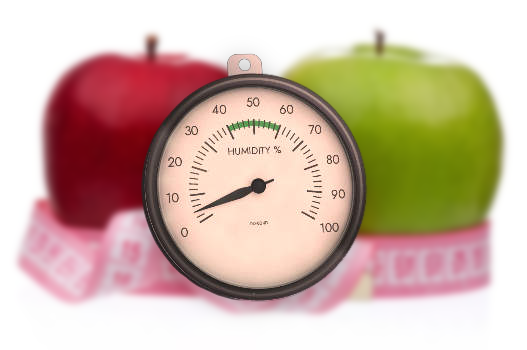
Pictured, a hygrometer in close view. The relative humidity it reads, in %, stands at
4 %
